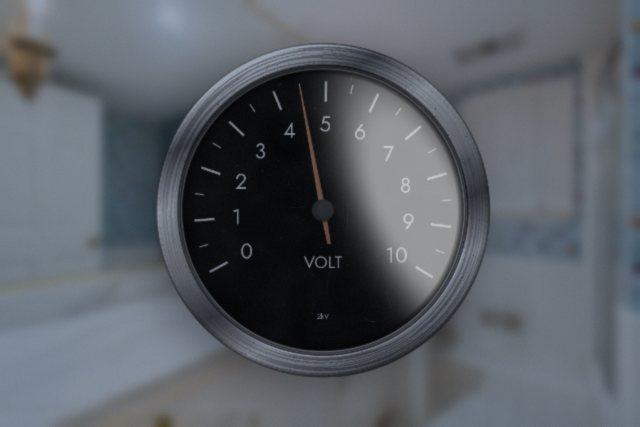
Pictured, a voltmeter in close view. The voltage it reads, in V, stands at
4.5 V
